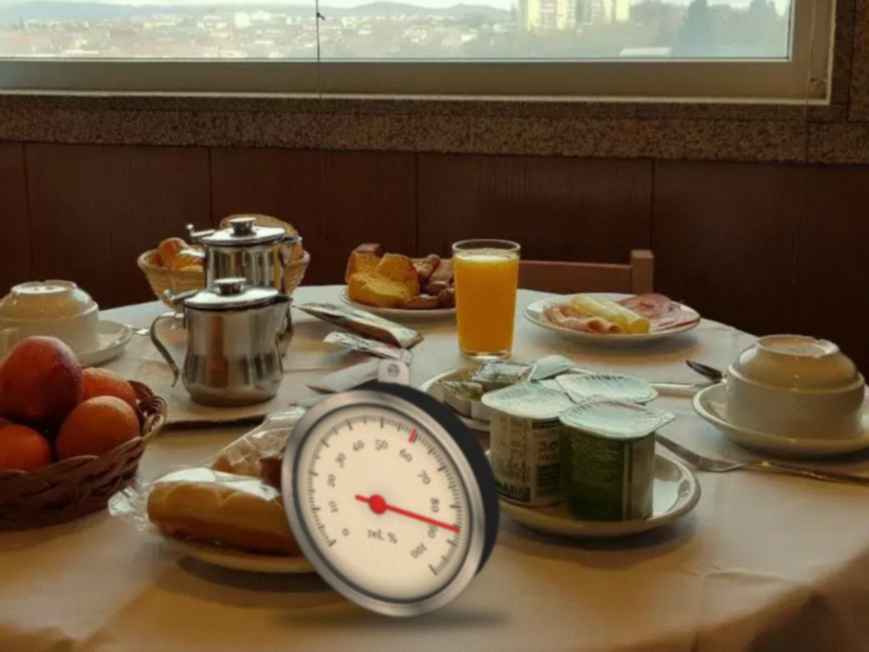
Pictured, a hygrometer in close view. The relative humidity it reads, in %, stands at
85 %
